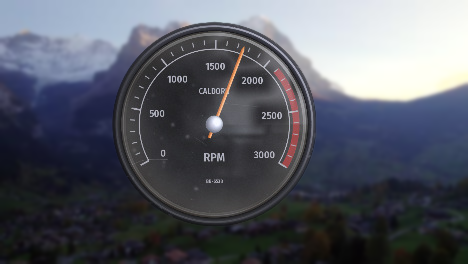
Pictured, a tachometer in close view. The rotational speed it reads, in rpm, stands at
1750 rpm
